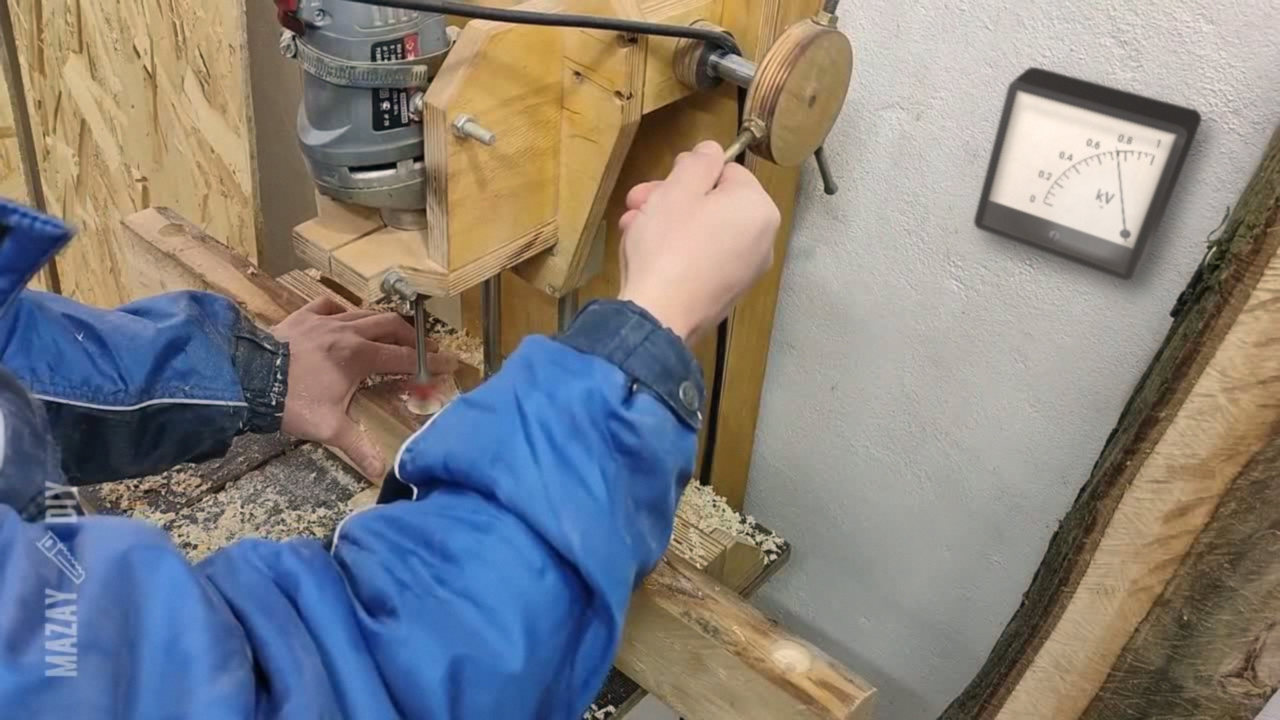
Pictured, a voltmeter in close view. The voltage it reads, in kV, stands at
0.75 kV
